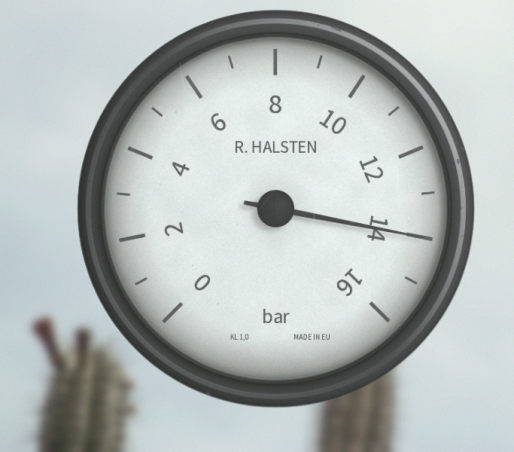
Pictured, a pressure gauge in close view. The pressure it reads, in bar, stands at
14 bar
